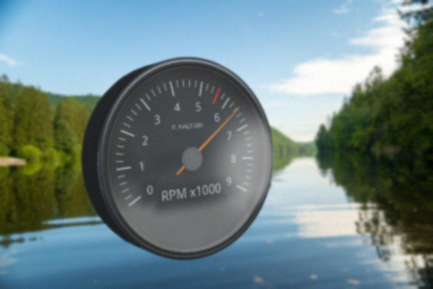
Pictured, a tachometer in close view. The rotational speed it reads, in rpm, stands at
6400 rpm
